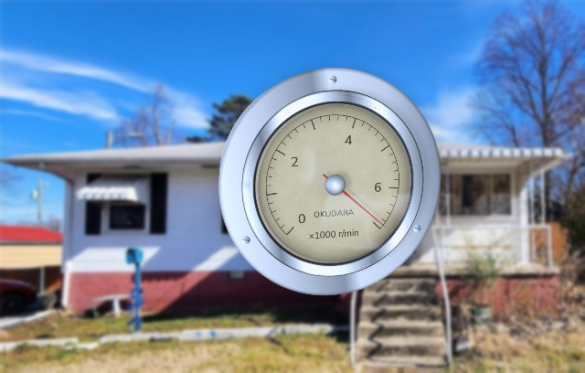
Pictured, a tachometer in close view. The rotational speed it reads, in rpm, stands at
6900 rpm
